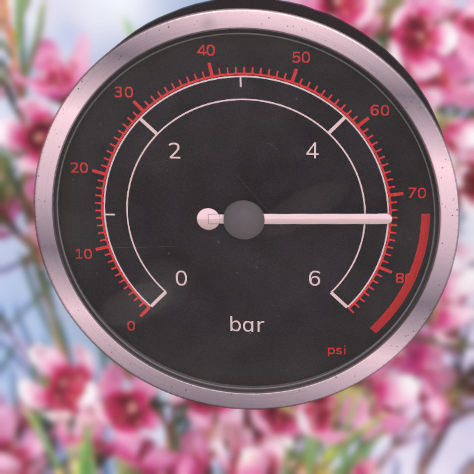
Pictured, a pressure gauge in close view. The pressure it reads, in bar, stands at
5 bar
